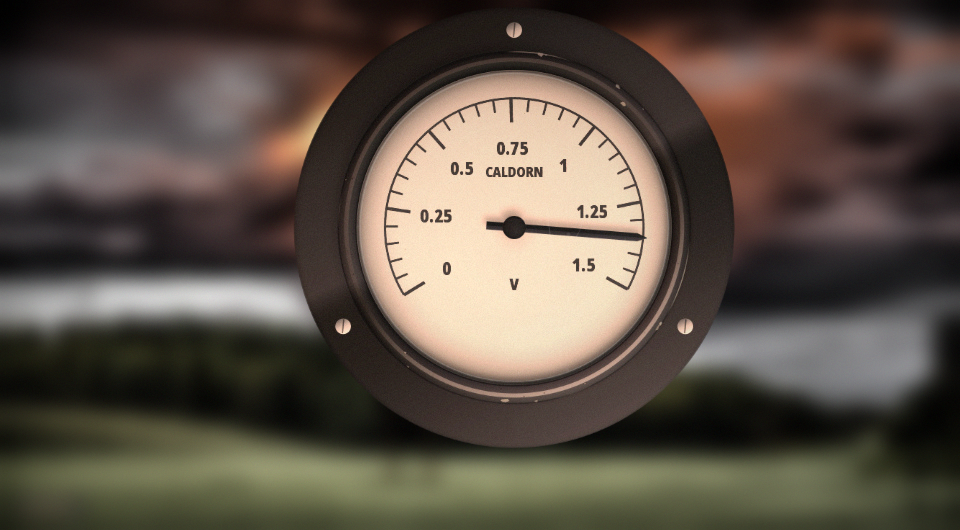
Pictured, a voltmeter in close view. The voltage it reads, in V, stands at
1.35 V
